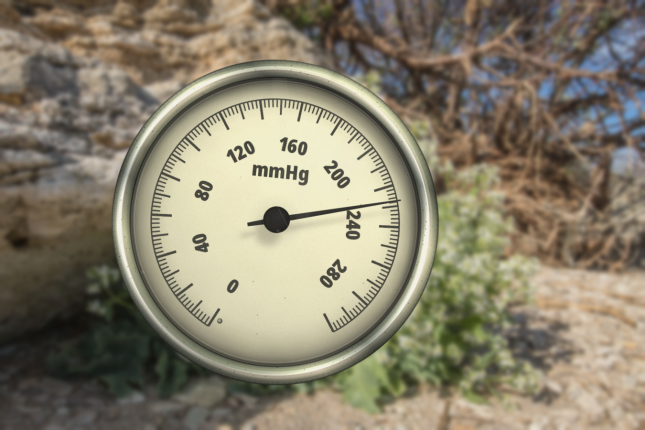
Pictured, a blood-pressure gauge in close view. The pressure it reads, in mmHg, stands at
228 mmHg
